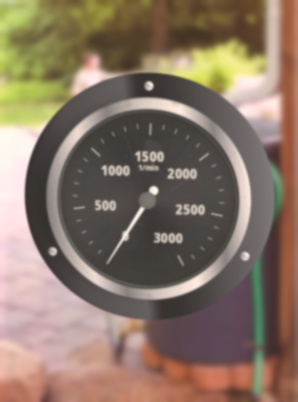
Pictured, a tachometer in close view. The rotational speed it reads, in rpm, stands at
0 rpm
